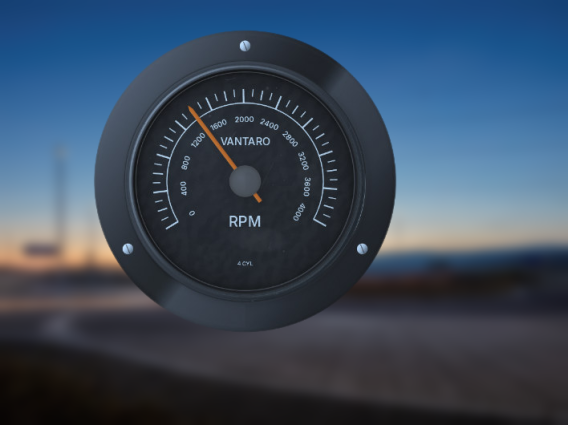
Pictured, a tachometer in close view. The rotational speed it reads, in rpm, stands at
1400 rpm
